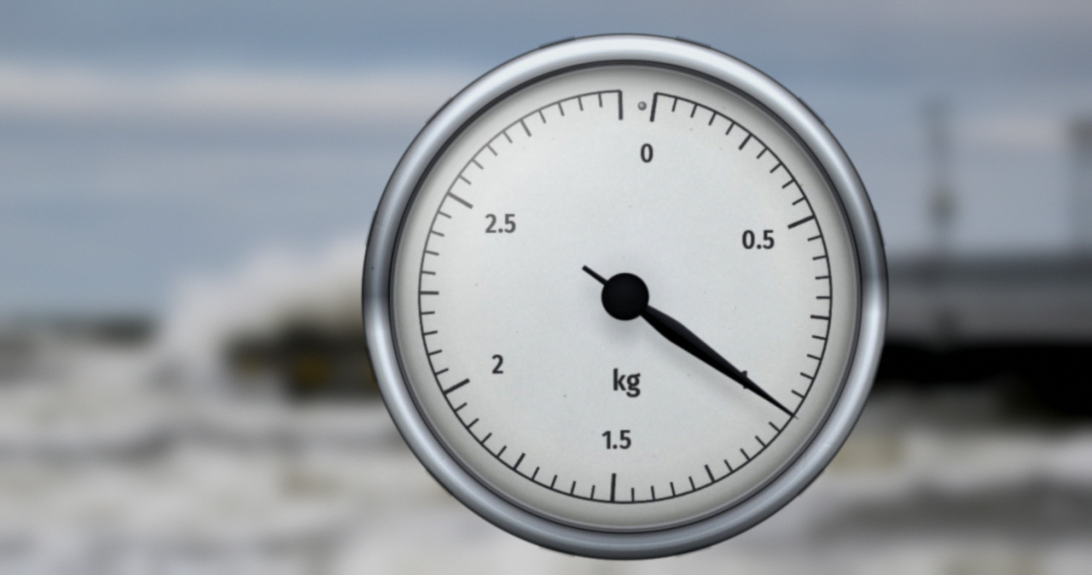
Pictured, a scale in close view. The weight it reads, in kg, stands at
1 kg
